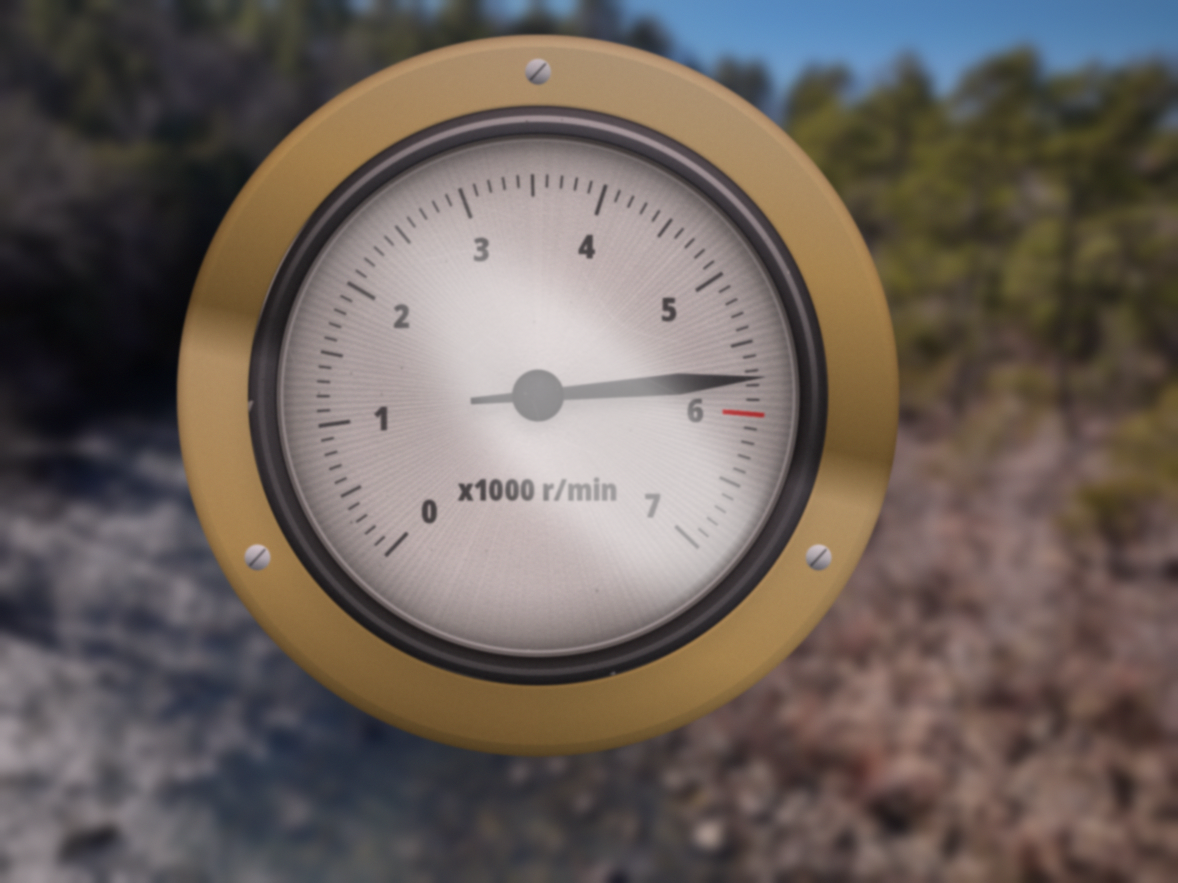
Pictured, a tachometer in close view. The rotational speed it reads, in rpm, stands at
5750 rpm
